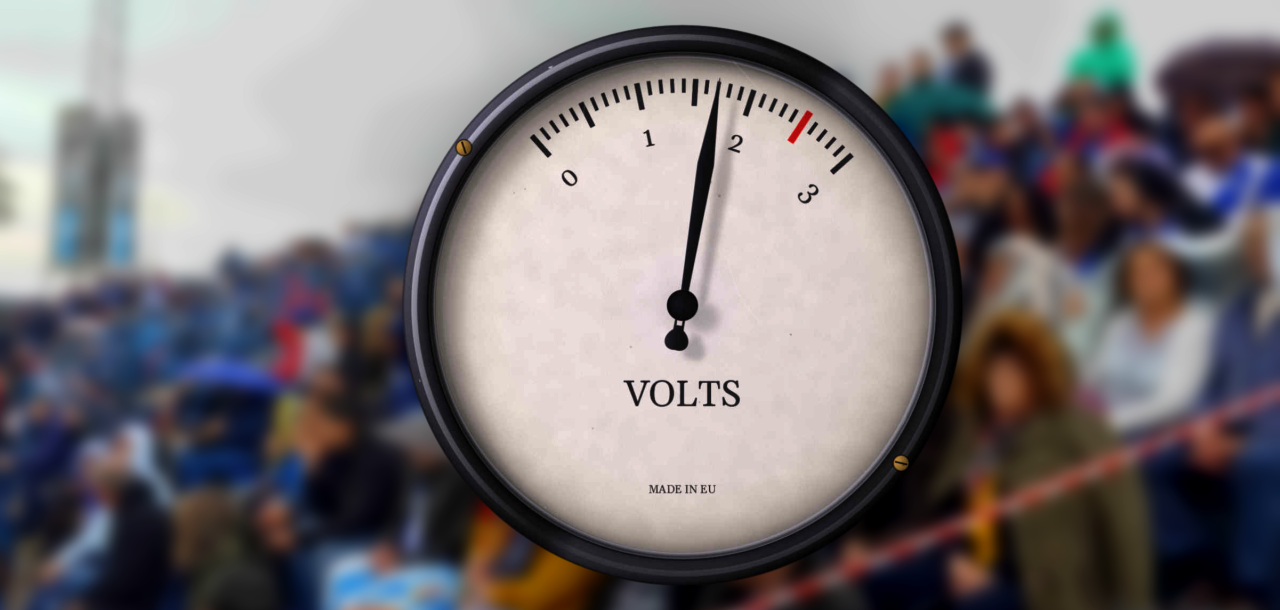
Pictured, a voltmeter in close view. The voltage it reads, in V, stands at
1.7 V
